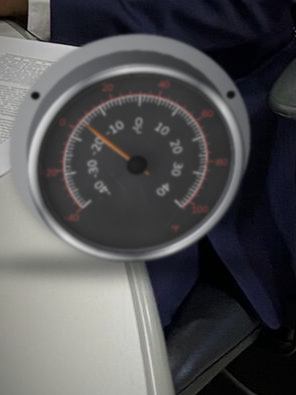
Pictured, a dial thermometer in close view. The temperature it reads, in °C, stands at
-15 °C
